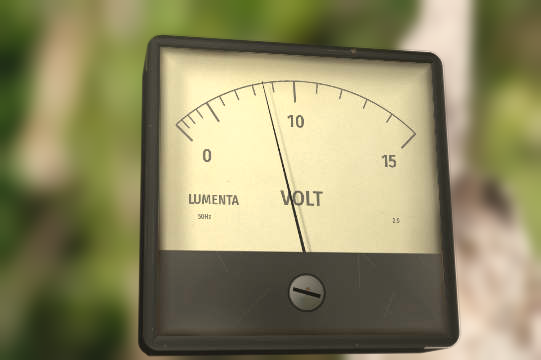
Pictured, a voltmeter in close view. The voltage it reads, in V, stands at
8.5 V
